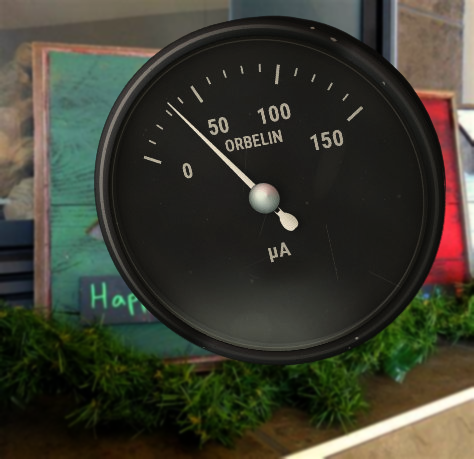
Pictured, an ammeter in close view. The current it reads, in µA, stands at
35 µA
